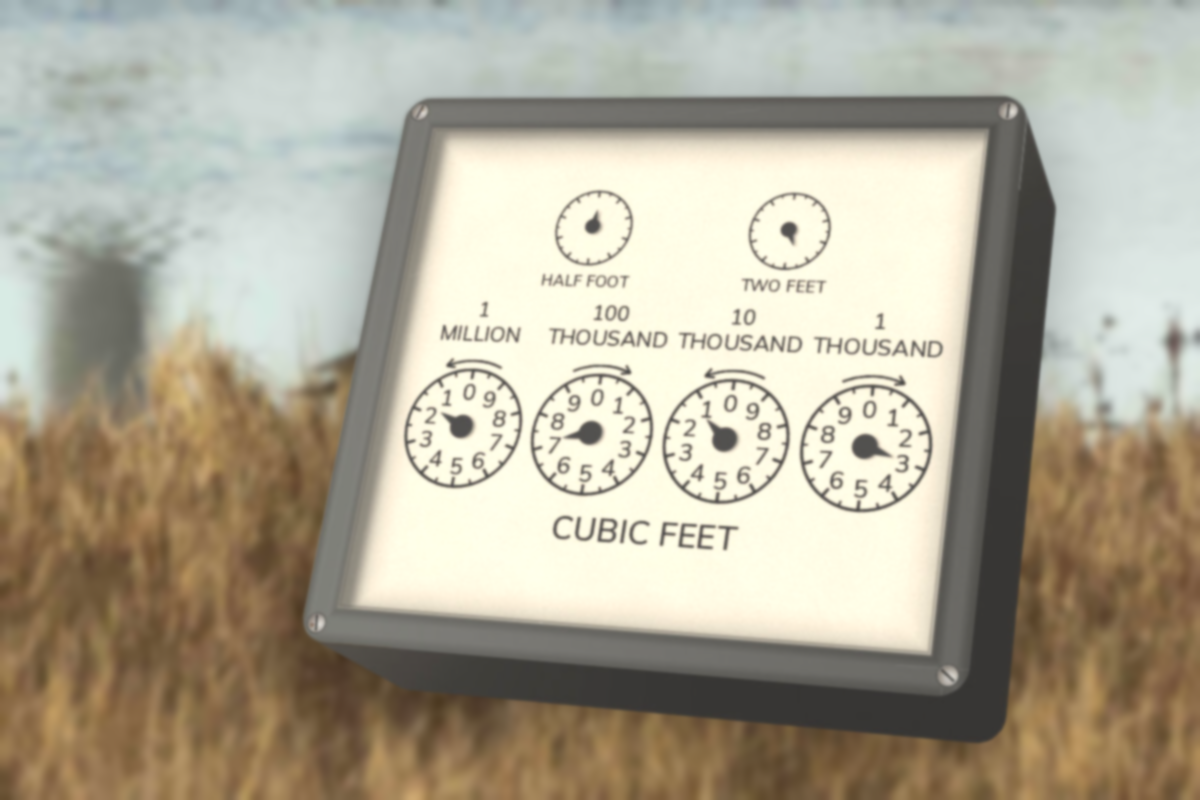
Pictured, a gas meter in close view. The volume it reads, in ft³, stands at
171300 ft³
